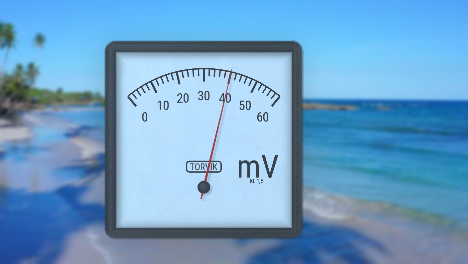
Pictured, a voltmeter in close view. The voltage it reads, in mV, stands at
40 mV
